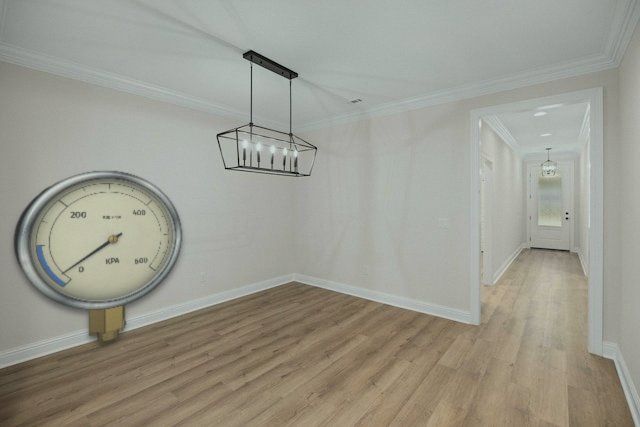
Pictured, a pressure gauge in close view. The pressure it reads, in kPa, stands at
25 kPa
